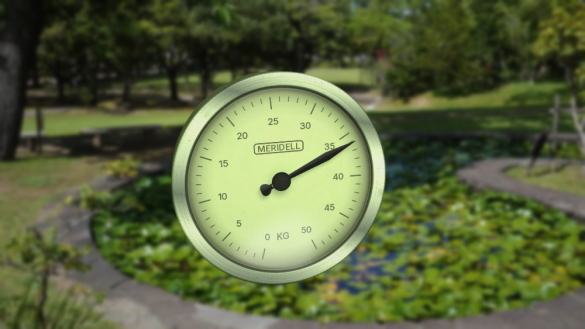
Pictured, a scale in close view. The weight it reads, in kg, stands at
36 kg
